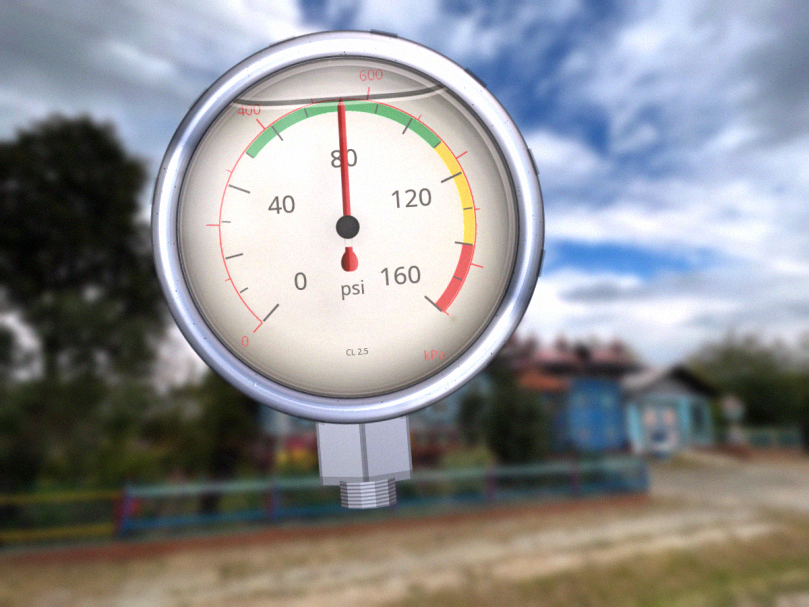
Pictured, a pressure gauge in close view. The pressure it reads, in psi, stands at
80 psi
